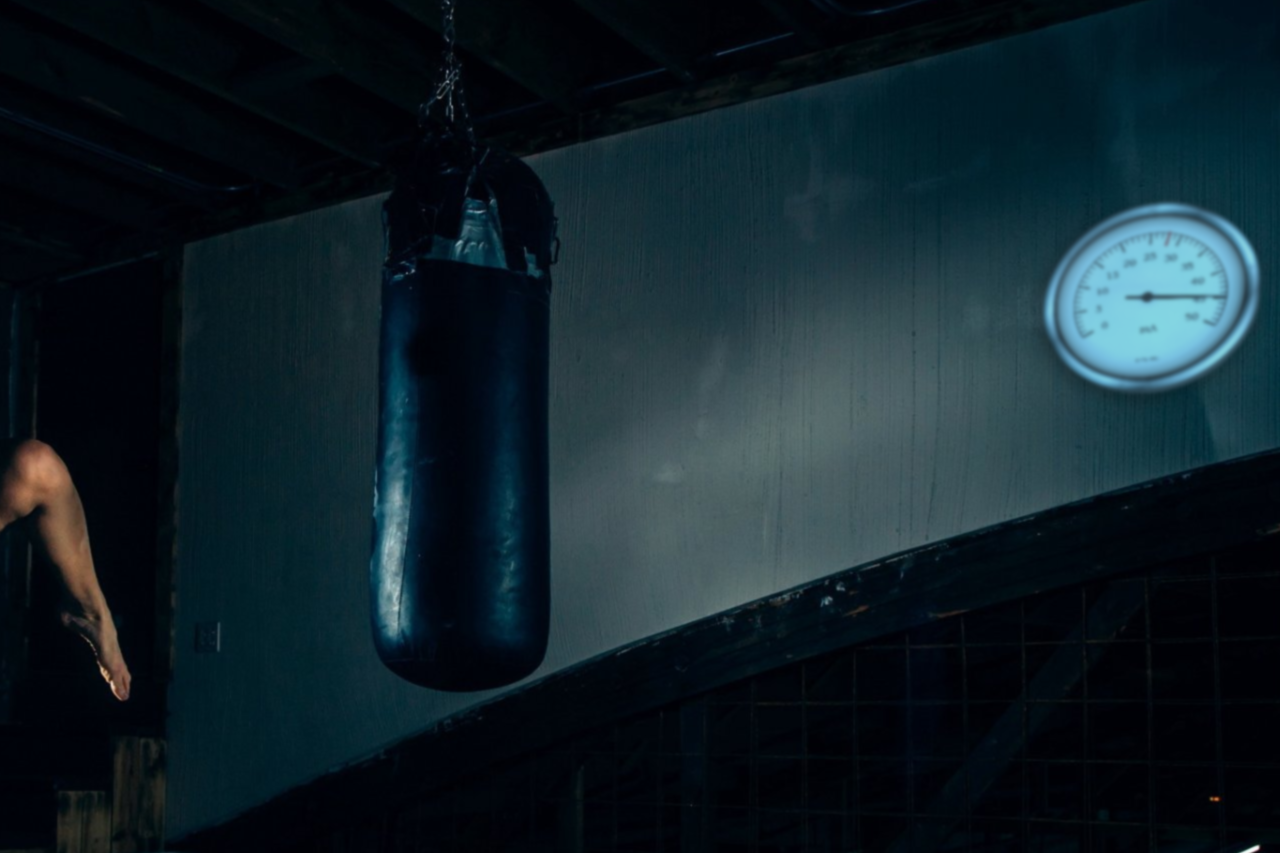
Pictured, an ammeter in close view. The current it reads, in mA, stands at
45 mA
